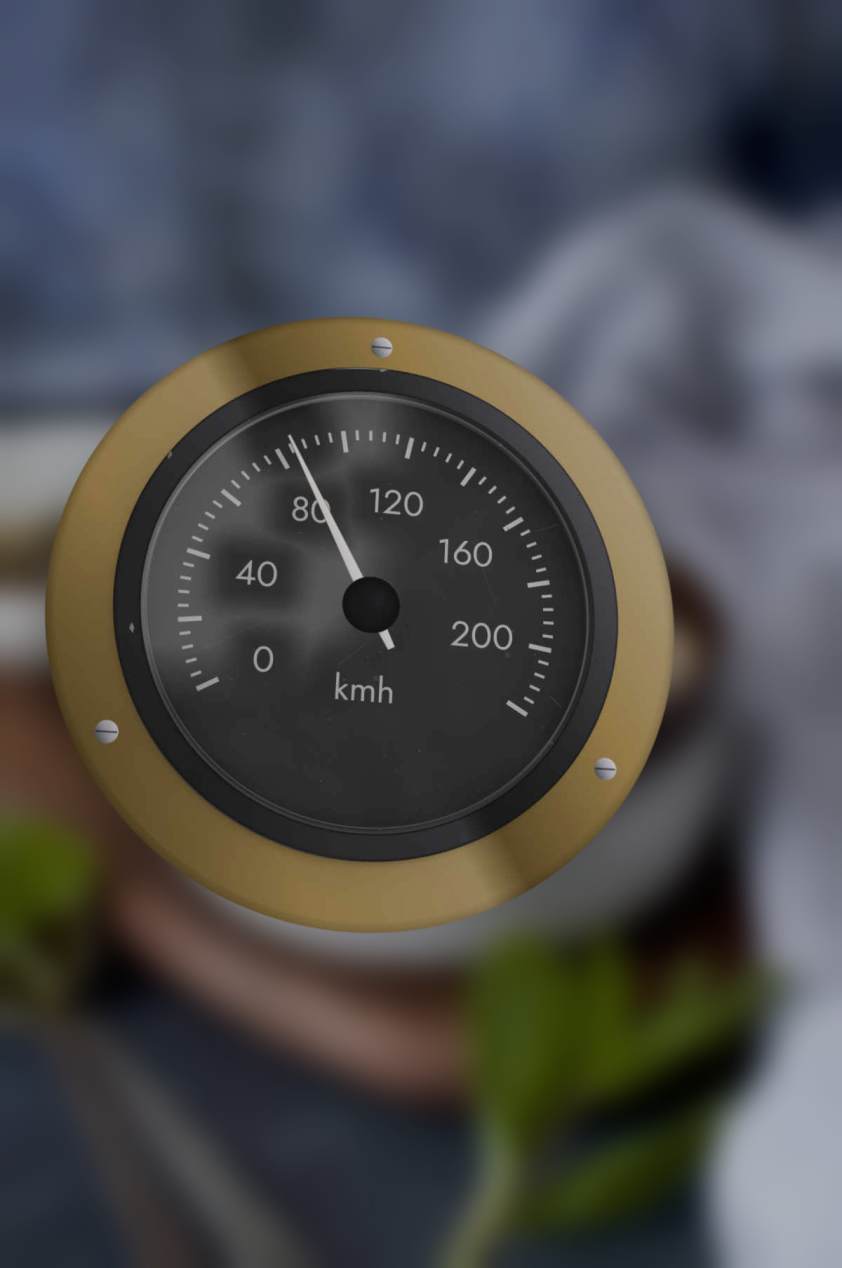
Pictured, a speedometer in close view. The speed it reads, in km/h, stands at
84 km/h
